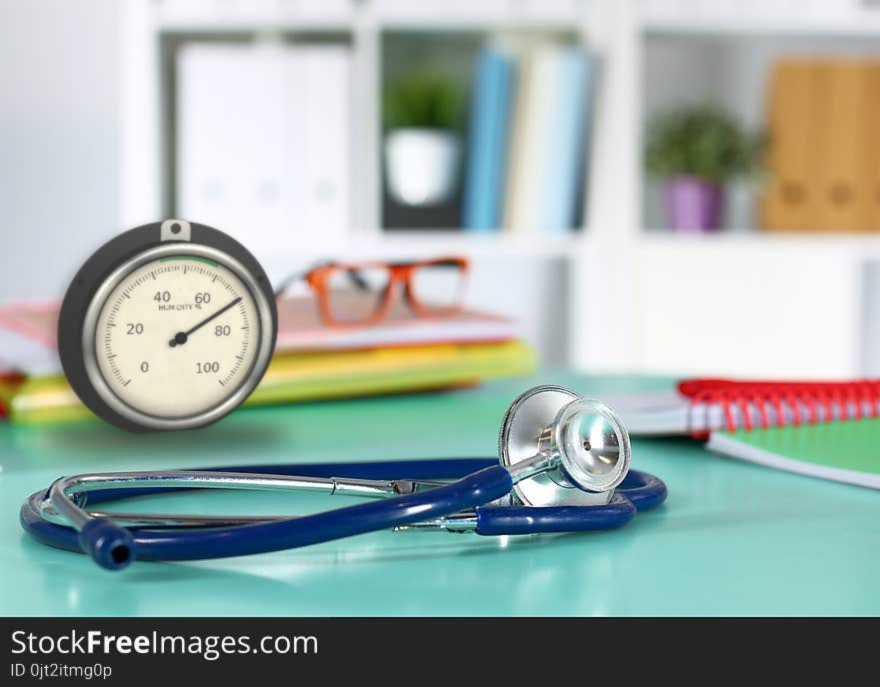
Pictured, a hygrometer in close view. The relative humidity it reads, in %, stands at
70 %
